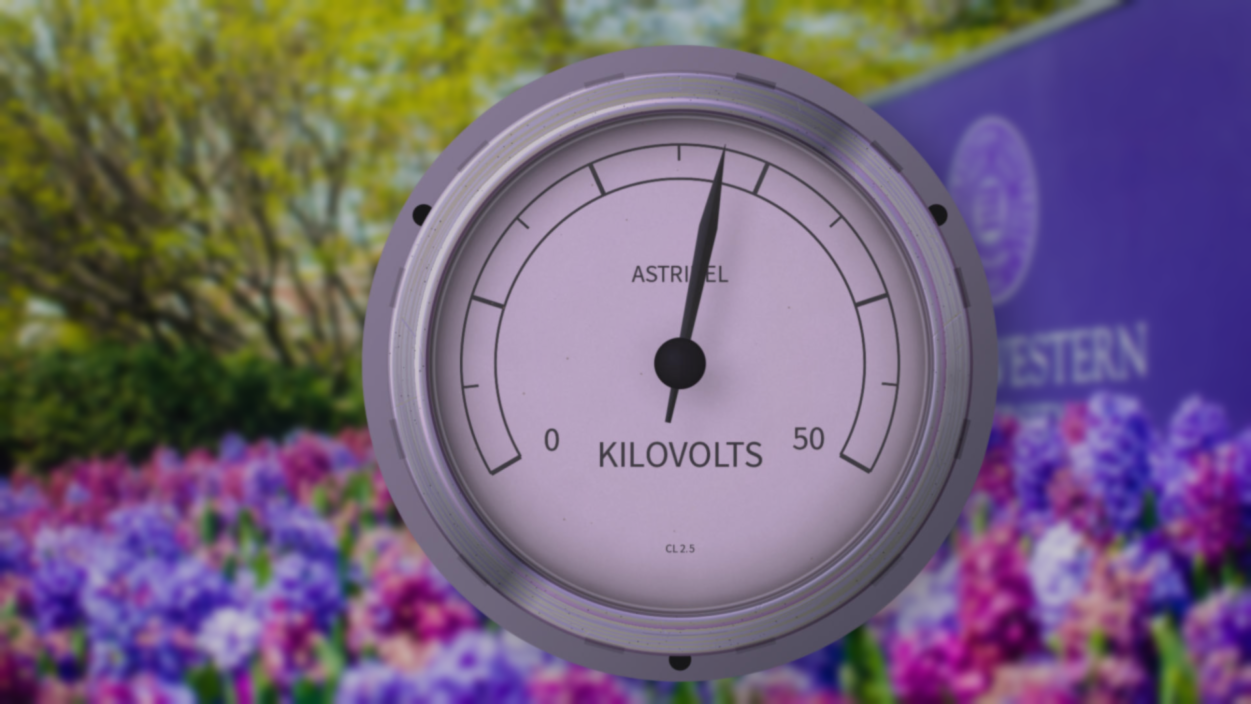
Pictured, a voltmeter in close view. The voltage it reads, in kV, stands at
27.5 kV
